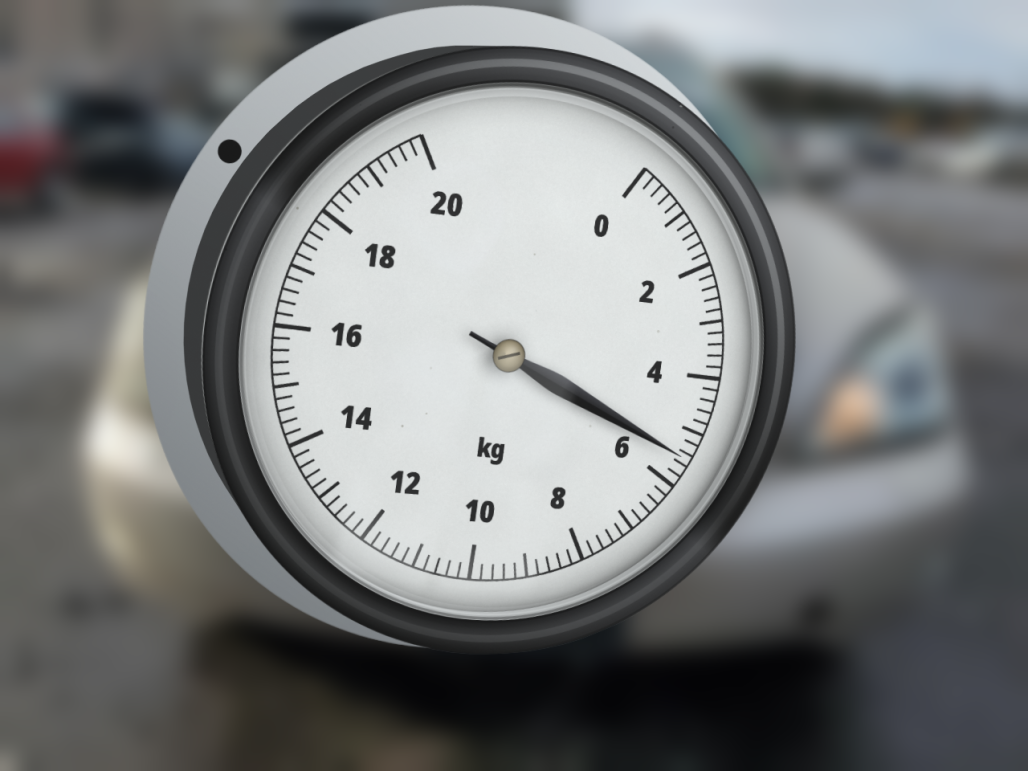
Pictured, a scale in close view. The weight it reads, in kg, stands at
5.5 kg
